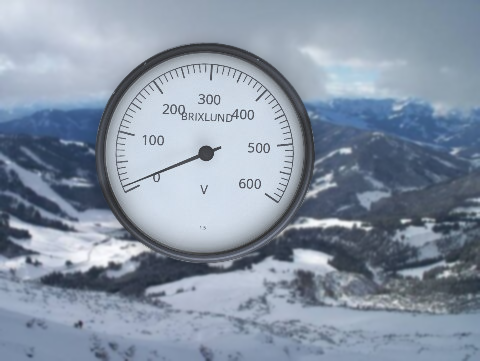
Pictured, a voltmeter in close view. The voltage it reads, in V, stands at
10 V
